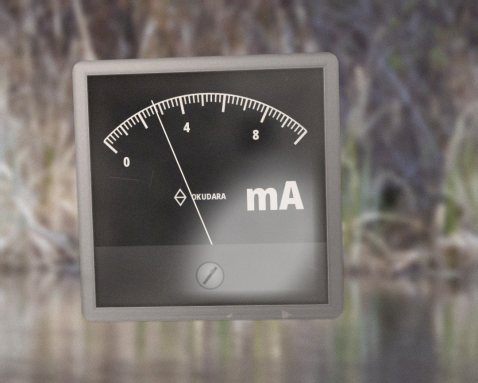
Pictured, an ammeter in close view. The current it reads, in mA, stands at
2.8 mA
